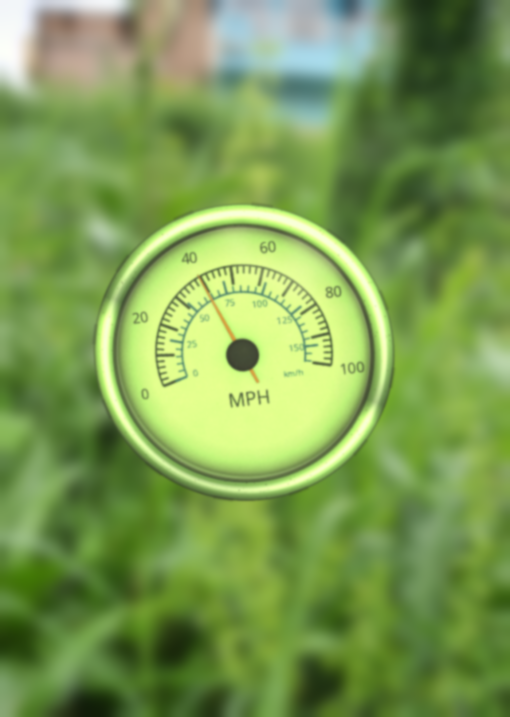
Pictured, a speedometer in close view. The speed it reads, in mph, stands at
40 mph
